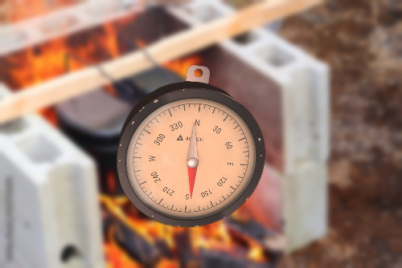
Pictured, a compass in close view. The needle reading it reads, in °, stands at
175 °
